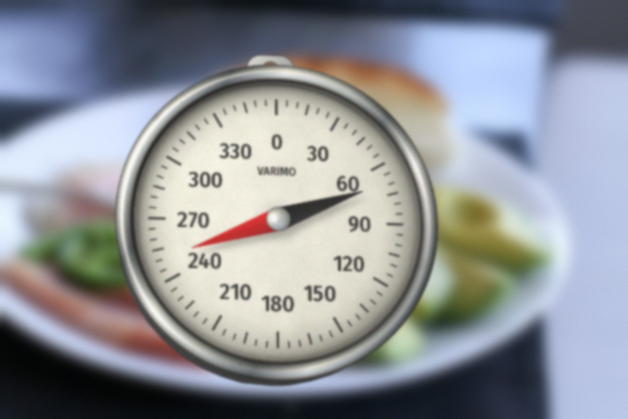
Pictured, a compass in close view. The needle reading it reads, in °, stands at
250 °
